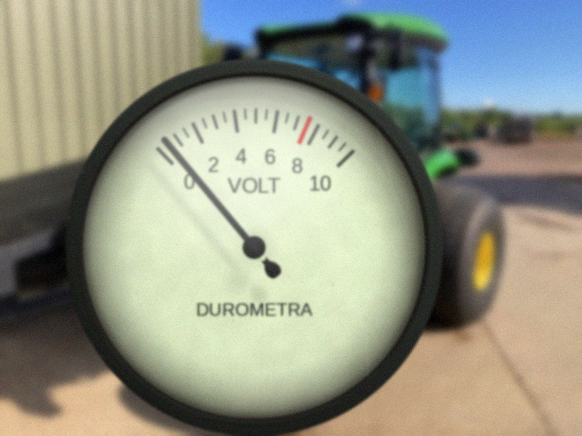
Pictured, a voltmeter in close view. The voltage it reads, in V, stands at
0.5 V
